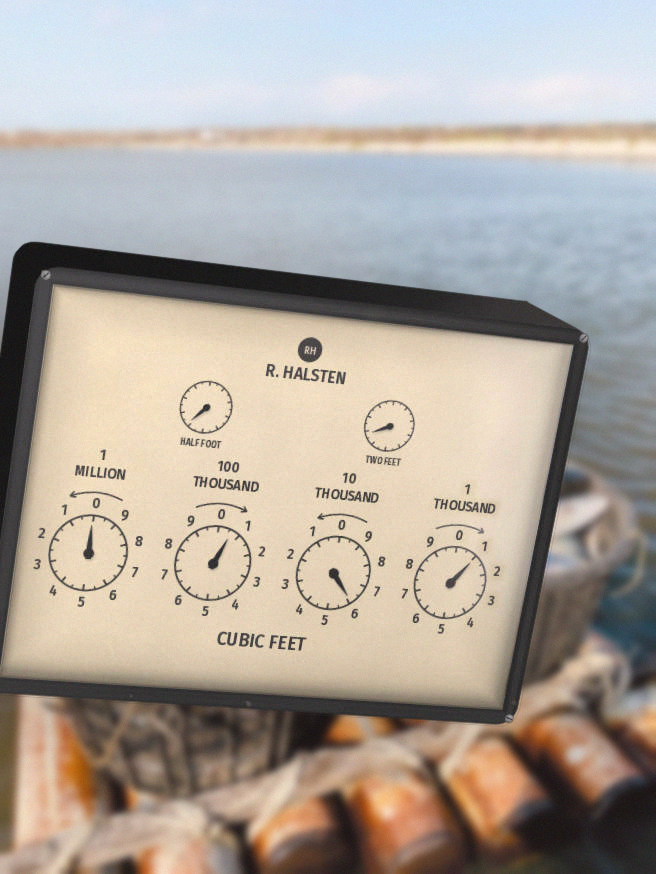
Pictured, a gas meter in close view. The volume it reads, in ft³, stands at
6100 ft³
